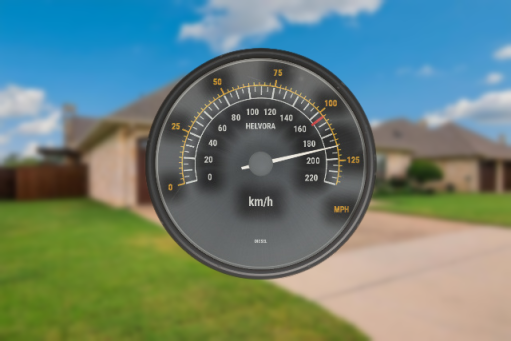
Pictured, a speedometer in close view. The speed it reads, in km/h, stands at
190 km/h
